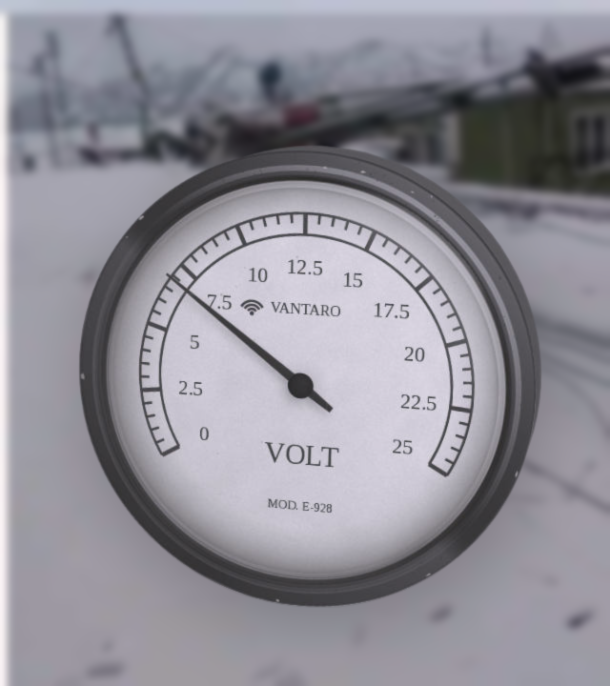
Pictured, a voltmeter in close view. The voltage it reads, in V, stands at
7 V
